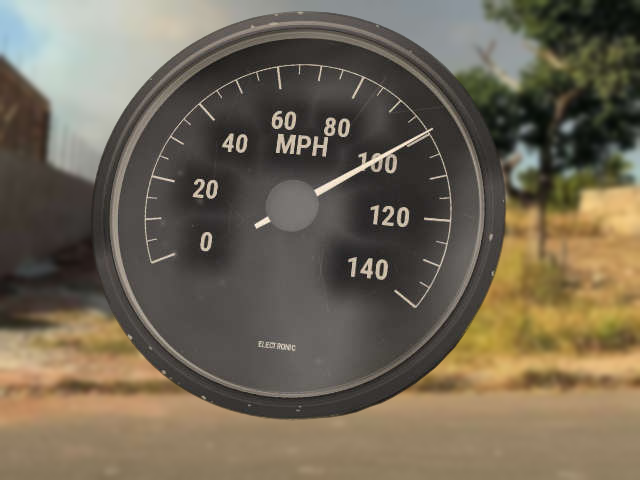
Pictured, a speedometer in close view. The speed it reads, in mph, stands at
100 mph
